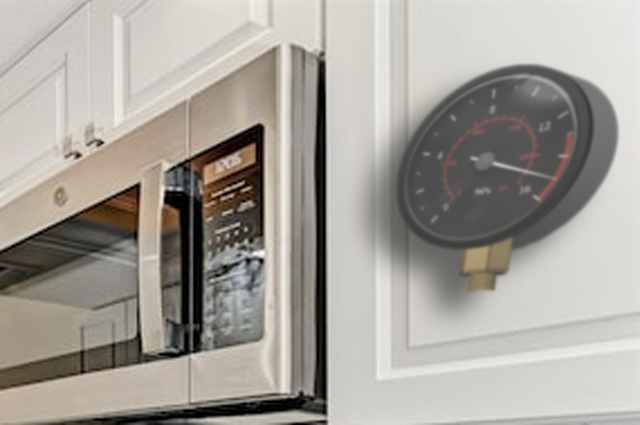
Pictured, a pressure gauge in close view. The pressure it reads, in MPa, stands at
15 MPa
